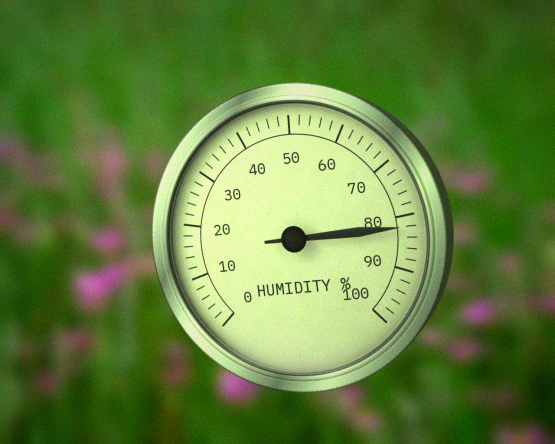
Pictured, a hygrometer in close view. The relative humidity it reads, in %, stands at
82 %
